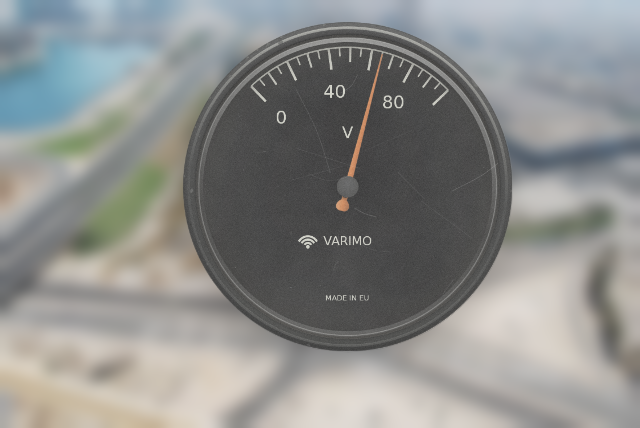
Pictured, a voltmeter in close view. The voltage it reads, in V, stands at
65 V
